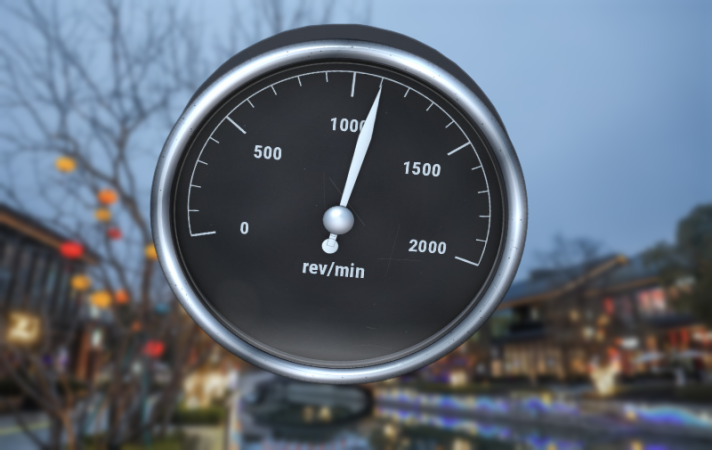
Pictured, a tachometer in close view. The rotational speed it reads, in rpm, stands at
1100 rpm
